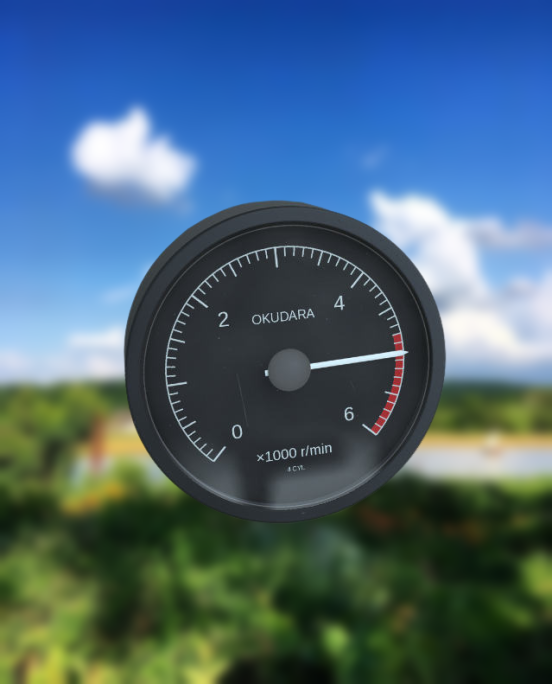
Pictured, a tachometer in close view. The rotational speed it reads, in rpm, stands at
5000 rpm
